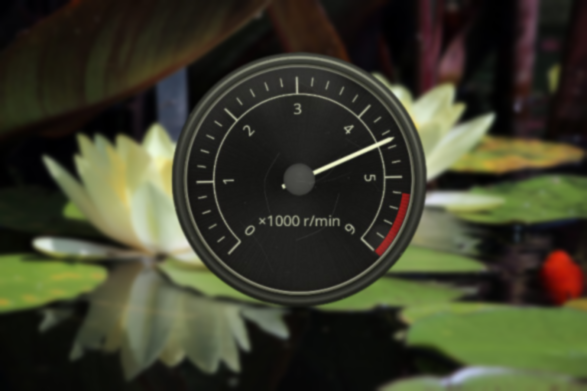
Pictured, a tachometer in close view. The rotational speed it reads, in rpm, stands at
4500 rpm
